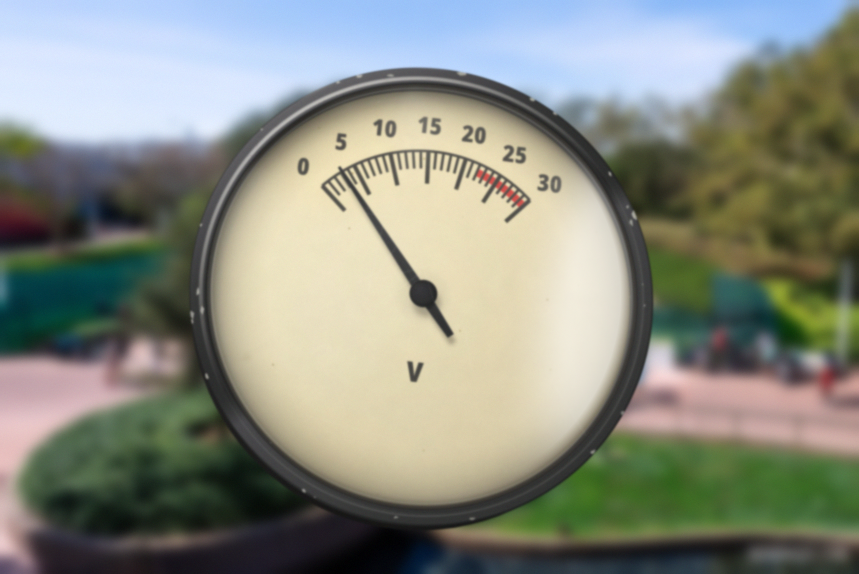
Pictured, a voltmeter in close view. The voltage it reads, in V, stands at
3 V
